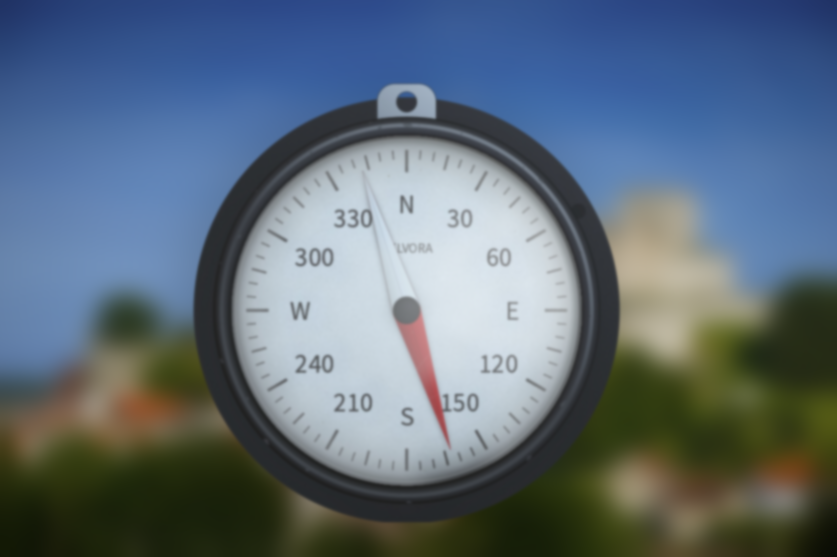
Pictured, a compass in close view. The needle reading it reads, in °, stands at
162.5 °
